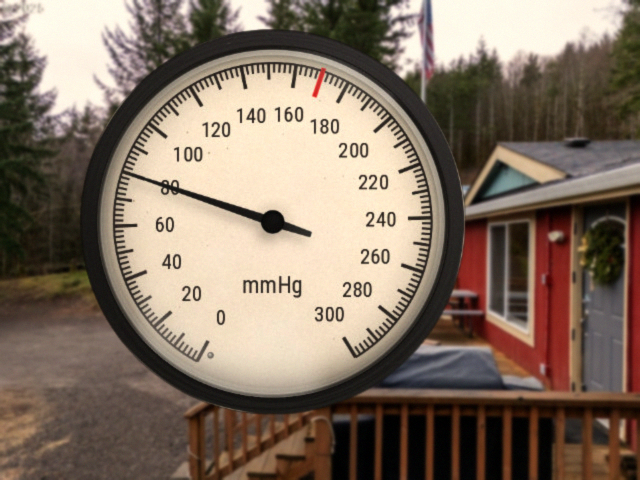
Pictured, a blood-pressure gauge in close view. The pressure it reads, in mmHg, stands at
80 mmHg
